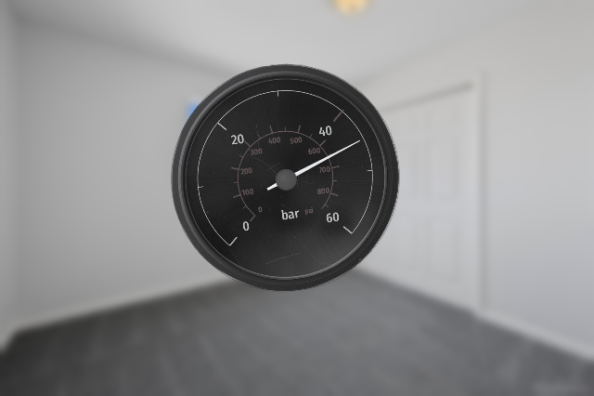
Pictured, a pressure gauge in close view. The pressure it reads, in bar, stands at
45 bar
